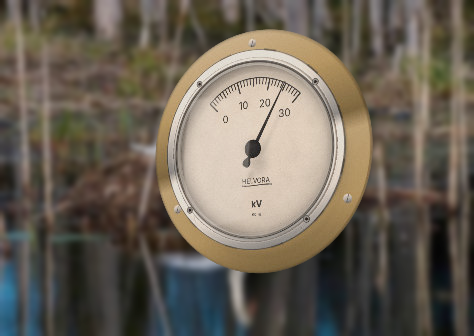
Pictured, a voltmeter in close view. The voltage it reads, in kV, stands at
25 kV
